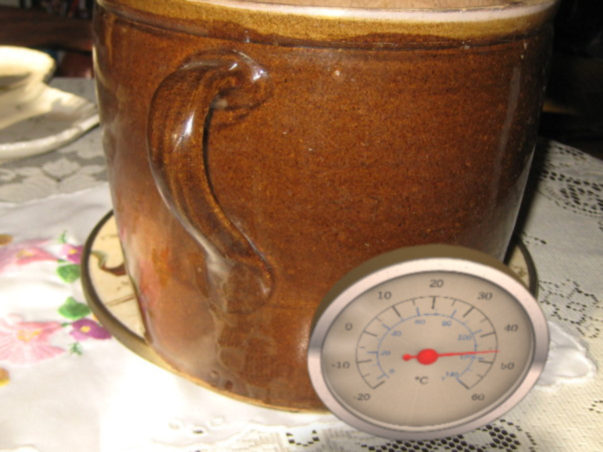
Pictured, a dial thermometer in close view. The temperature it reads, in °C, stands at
45 °C
